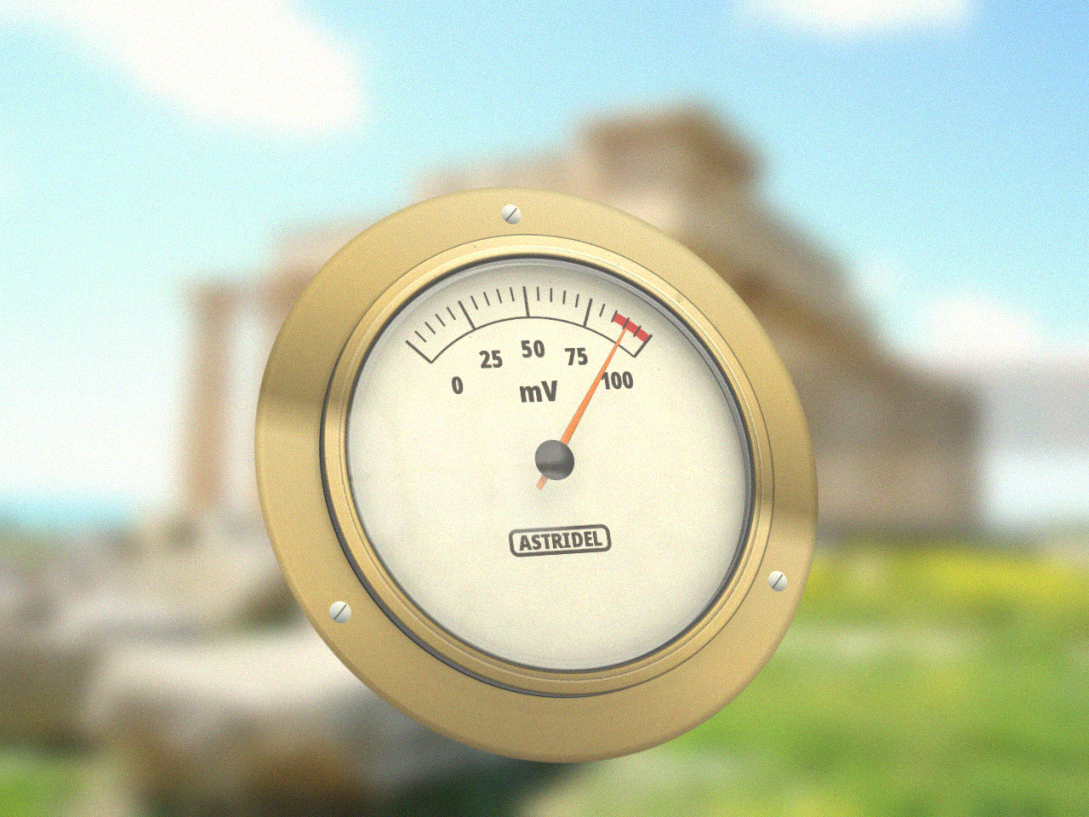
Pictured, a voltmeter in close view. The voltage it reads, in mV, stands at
90 mV
